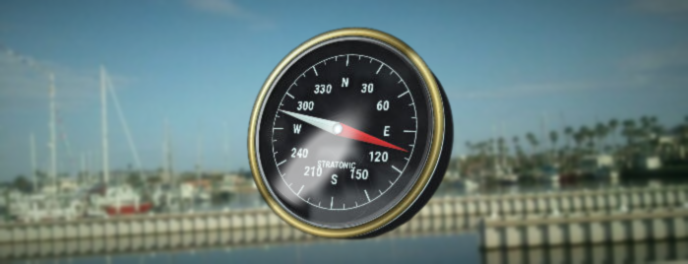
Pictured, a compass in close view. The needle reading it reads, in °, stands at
105 °
